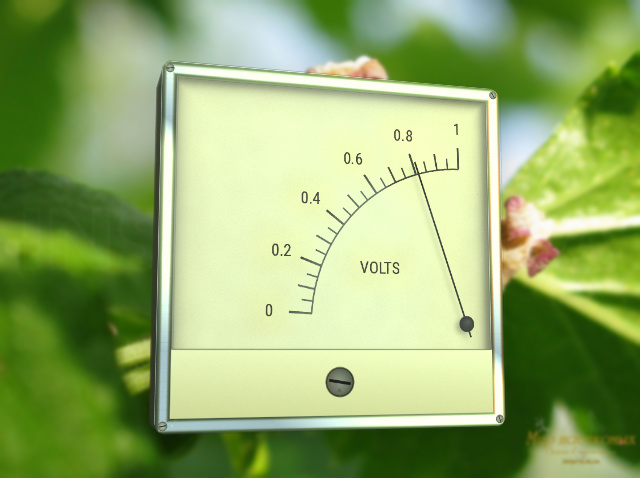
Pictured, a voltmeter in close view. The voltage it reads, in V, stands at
0.8 V
